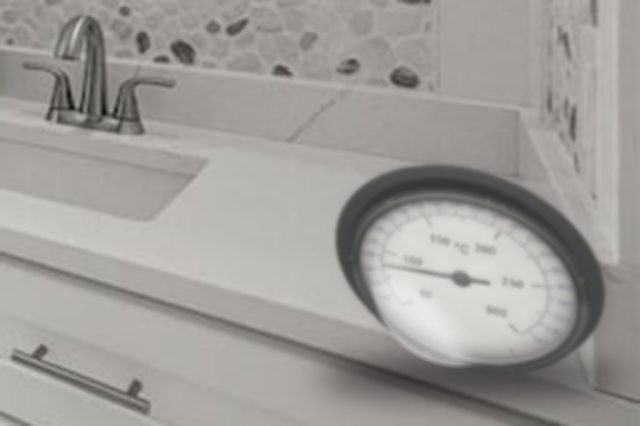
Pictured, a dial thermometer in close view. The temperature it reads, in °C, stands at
87.5 °C
